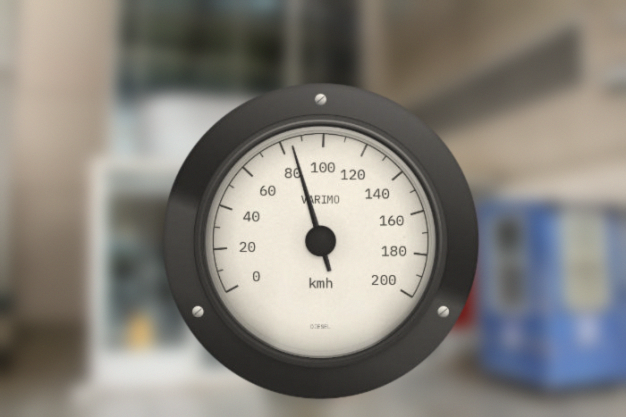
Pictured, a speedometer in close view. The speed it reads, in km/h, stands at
85 km/h
